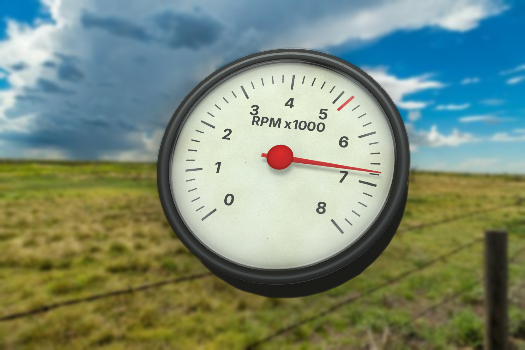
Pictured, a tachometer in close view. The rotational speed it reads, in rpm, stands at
6800 rpm
